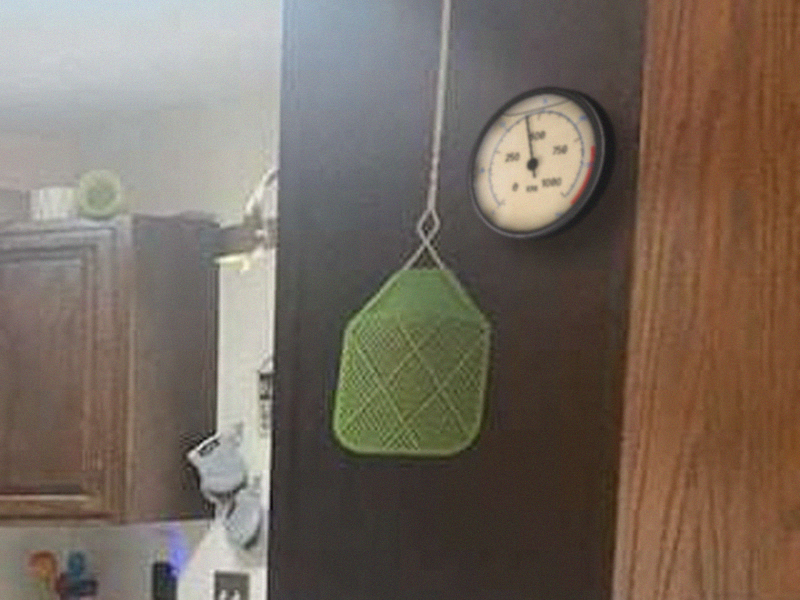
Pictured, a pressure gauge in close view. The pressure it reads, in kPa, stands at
450 kPa
